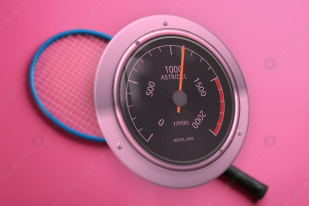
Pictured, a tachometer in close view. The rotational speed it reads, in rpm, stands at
1100 rpm
